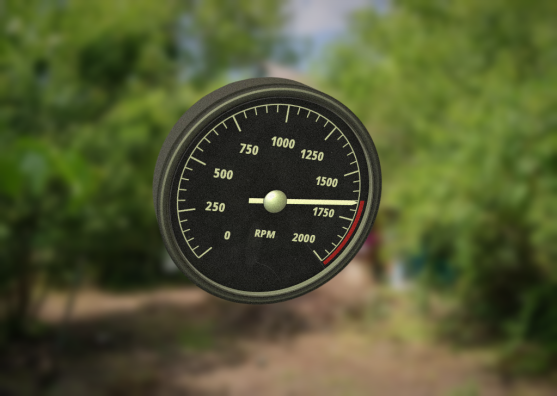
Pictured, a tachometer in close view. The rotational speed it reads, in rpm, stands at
1650 rpm
